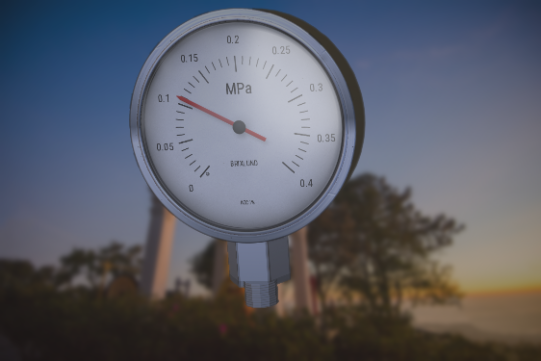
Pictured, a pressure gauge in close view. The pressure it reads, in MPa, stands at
0.11 MPa
